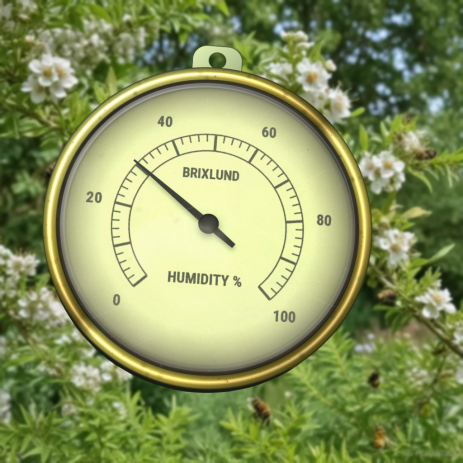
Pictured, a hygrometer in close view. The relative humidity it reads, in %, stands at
30 %
